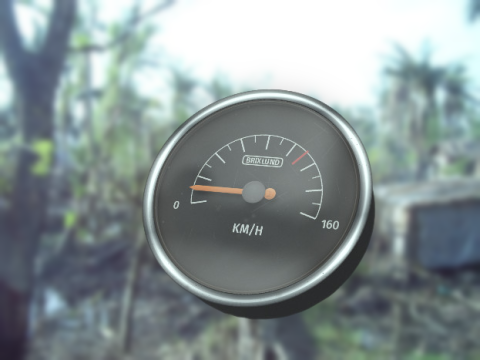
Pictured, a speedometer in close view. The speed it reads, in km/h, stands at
10 km/h
